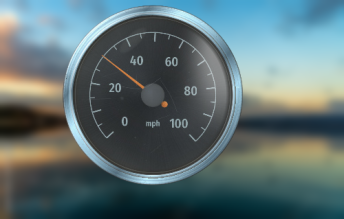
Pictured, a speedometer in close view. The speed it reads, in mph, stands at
30 mph
